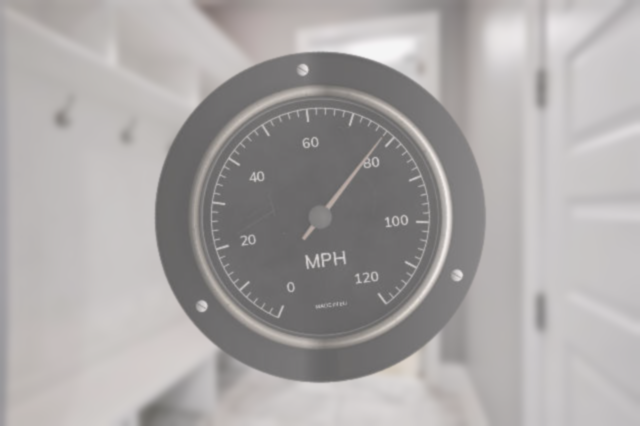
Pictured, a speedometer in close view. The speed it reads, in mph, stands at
78 mph
